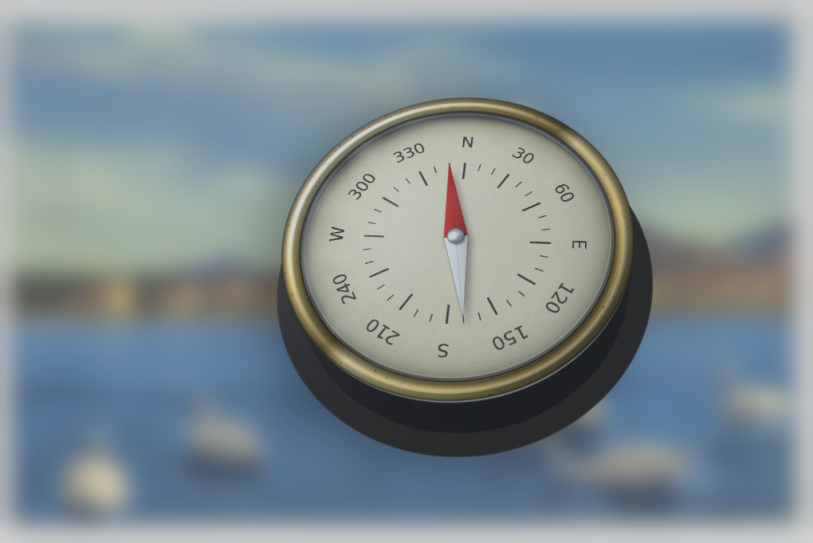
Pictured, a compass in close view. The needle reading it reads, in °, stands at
350 °
